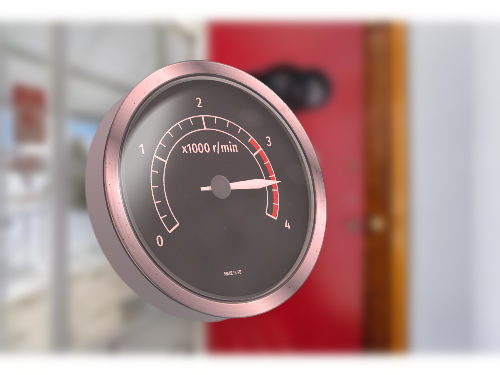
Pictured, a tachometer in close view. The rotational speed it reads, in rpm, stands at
3500 rpm
